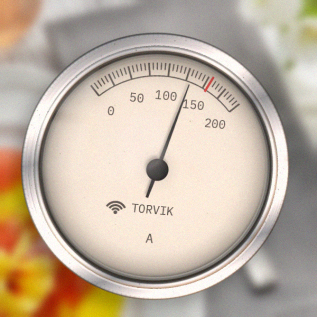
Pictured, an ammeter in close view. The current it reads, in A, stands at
130 A
